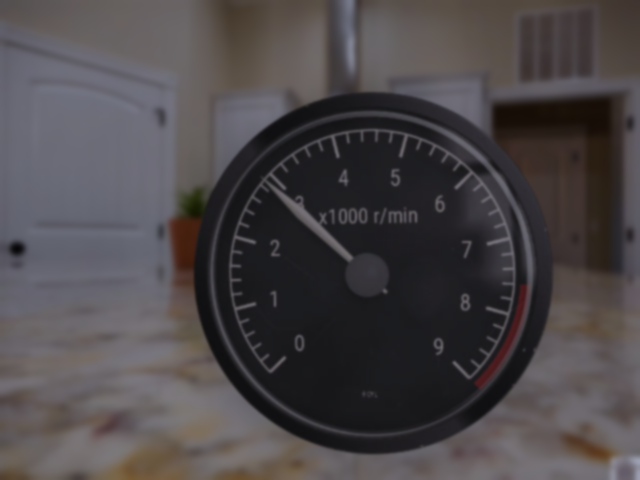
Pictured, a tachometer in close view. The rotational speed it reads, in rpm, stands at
2900 rpm
